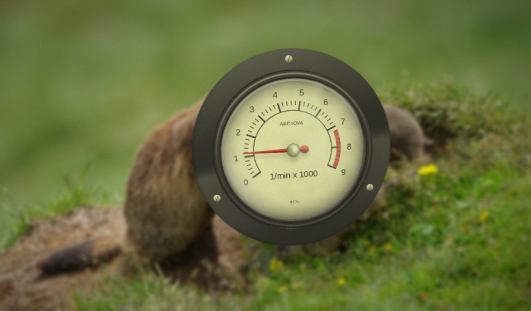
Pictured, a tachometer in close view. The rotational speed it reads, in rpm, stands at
1200 rpm
